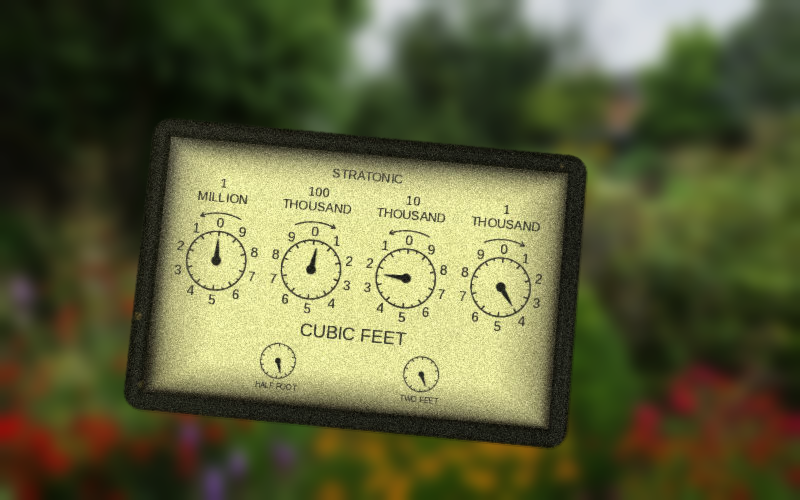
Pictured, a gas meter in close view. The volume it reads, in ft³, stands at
2400 ft³
